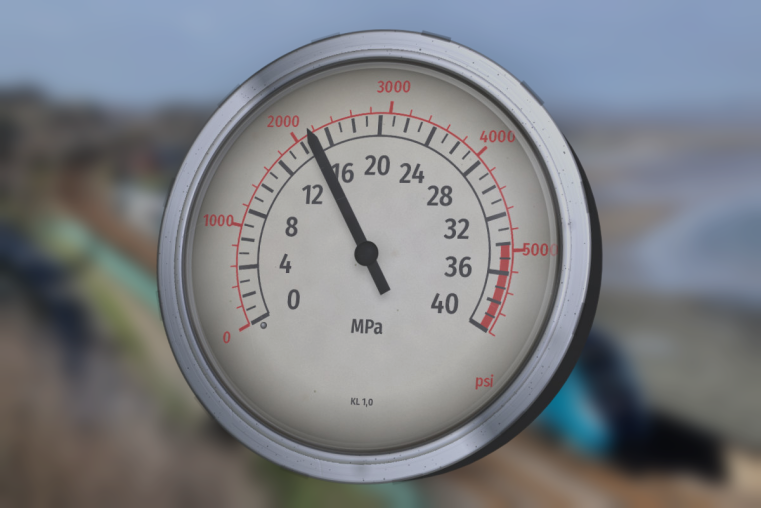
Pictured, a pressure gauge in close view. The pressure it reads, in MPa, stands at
15 MPa
